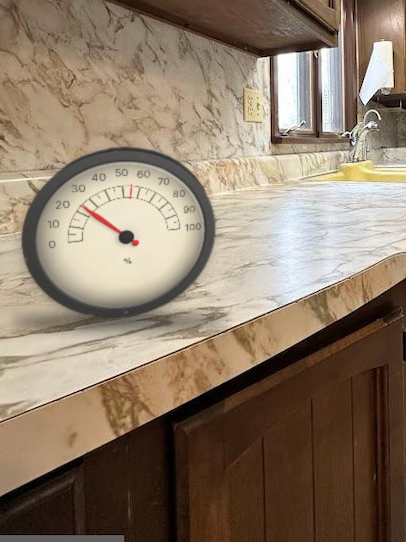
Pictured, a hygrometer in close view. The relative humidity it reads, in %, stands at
25 %
